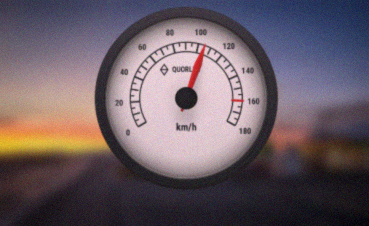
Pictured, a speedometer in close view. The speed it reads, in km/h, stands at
105 km/h
